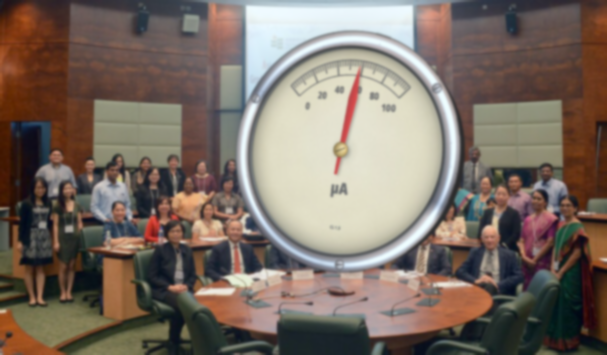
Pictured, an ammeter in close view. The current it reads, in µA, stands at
60 µA
